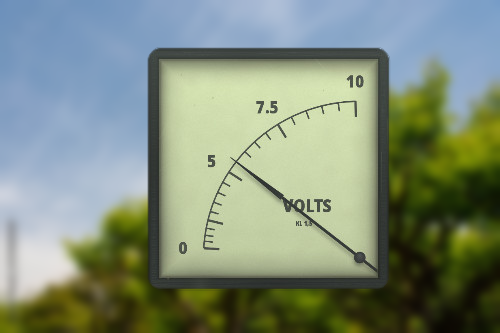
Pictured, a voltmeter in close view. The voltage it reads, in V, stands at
5.5 V
